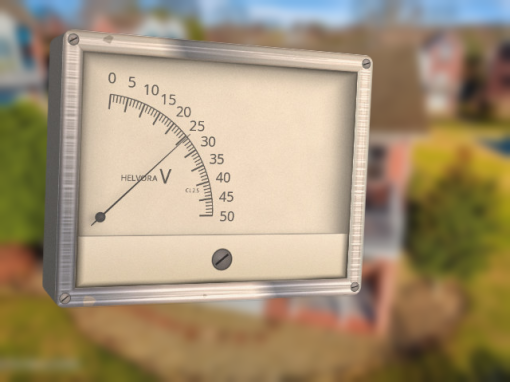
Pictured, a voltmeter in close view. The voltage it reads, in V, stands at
25 V
